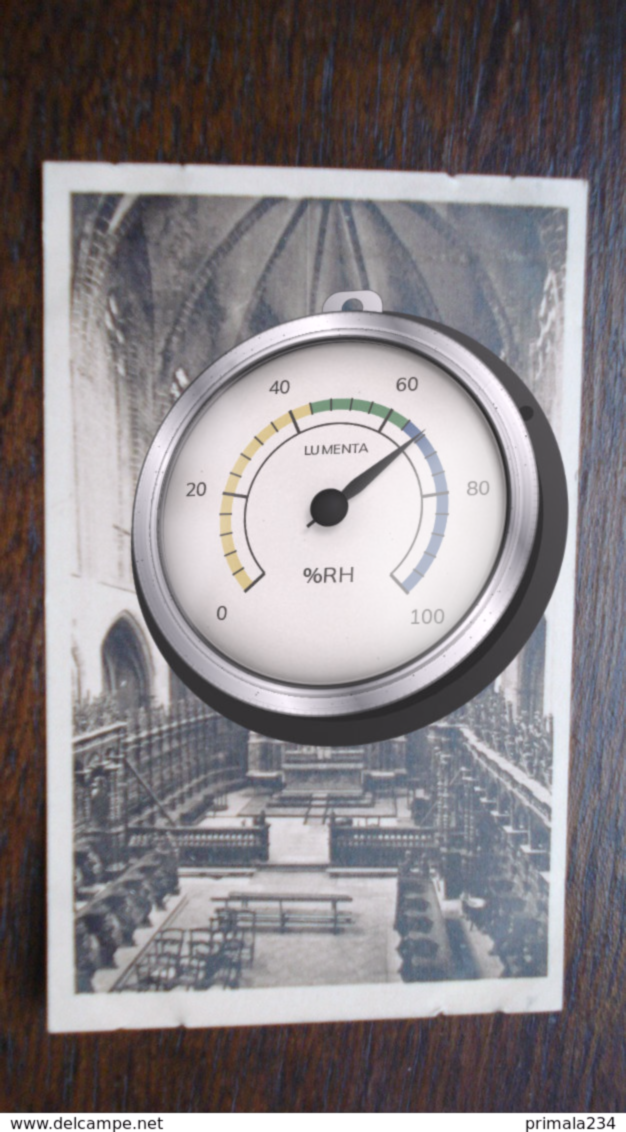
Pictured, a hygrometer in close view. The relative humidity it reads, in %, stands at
68 %
